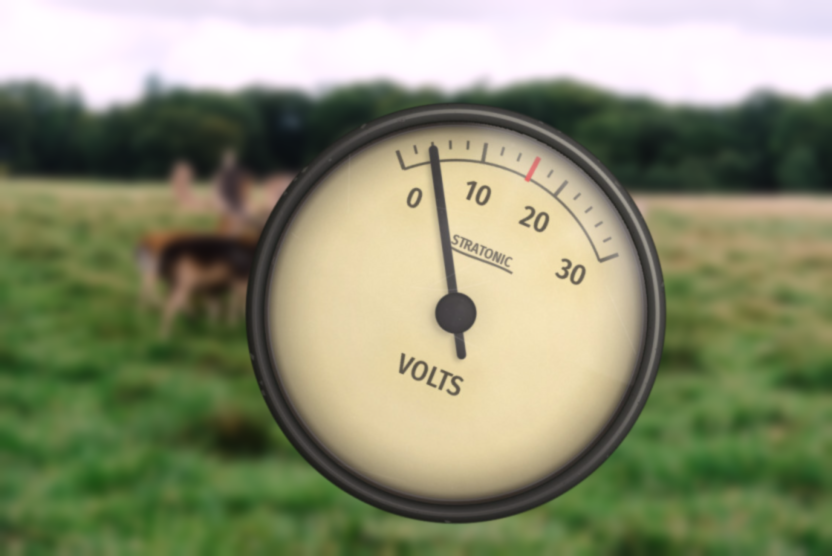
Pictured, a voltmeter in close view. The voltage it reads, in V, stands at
4 V
